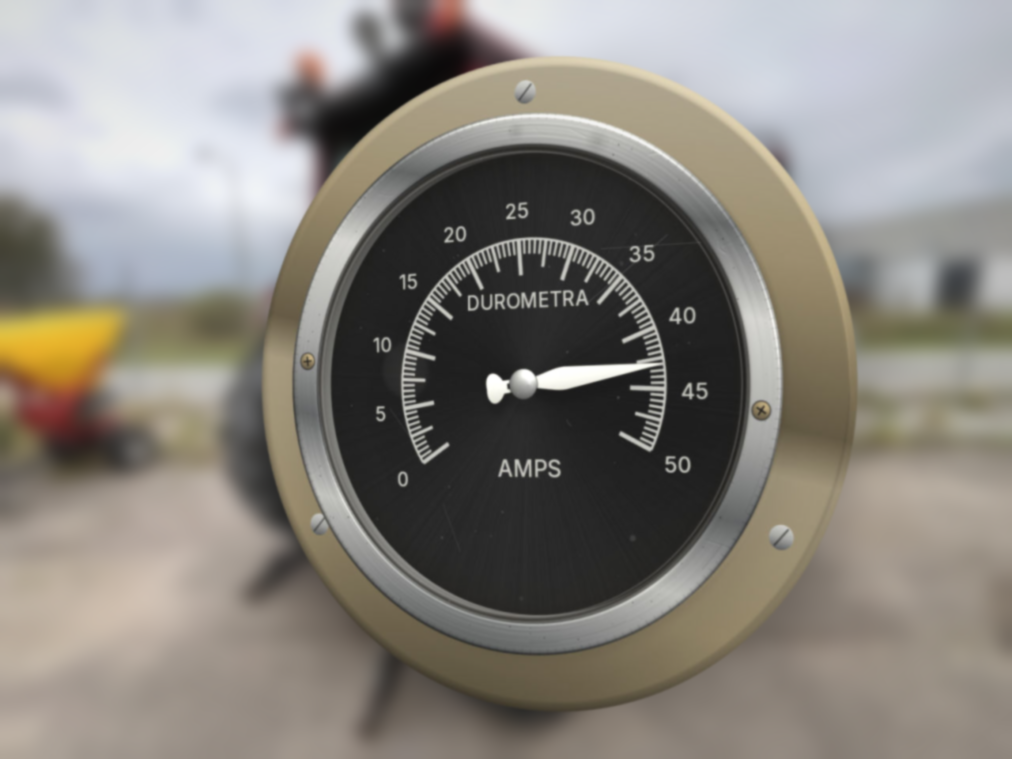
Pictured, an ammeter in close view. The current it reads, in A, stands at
43 A
